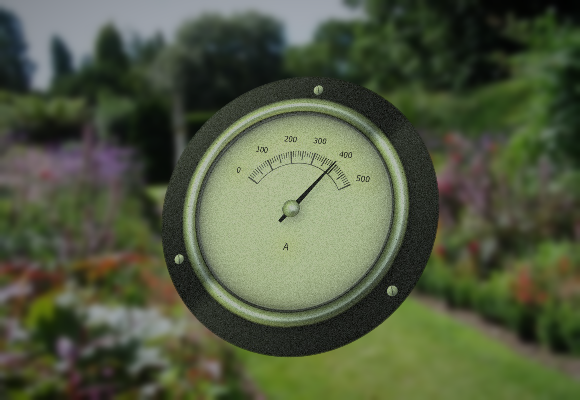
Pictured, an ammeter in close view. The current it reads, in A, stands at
400 A
